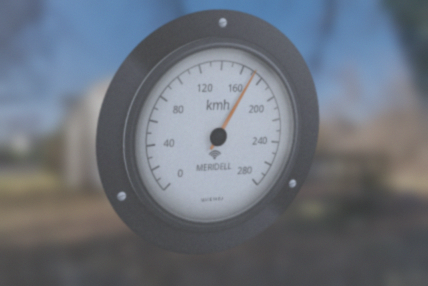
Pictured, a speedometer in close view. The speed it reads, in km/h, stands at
170 km/h
